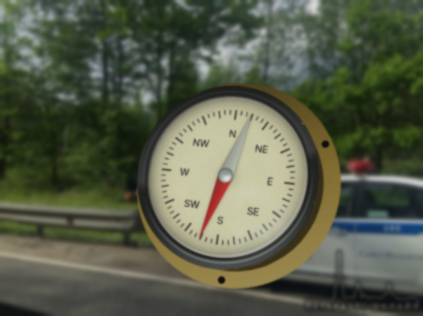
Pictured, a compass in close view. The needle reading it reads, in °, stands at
195 °
